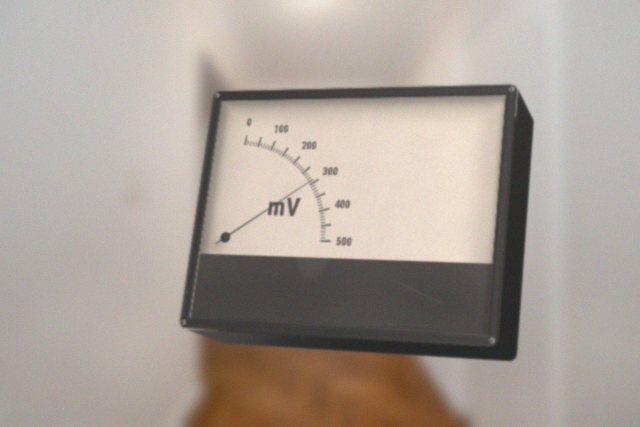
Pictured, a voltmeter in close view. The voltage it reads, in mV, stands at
300 mV
